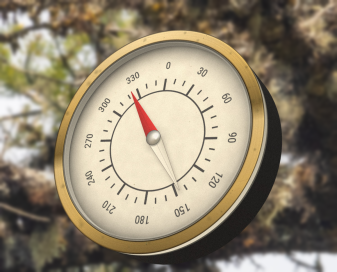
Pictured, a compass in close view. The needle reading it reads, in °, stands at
325 °
